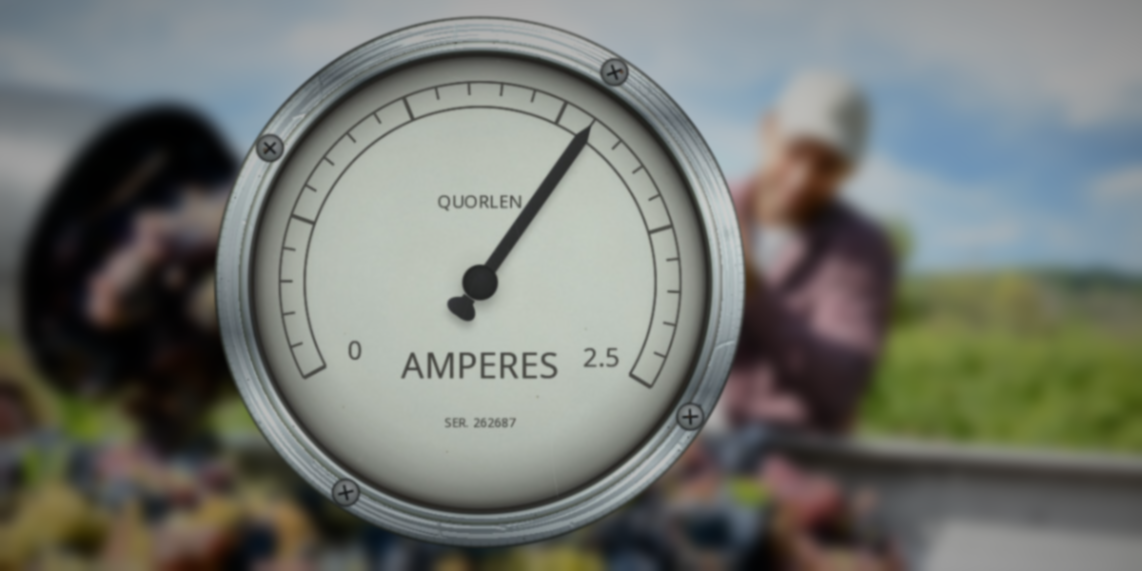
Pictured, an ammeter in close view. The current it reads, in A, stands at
1.6 A
